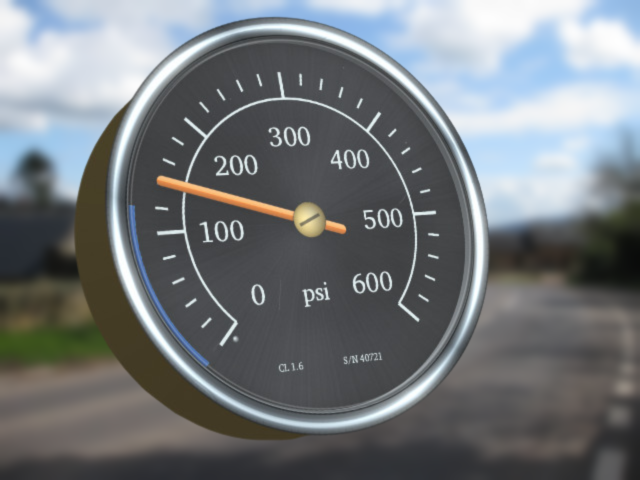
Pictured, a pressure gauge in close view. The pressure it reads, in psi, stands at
140 psi
